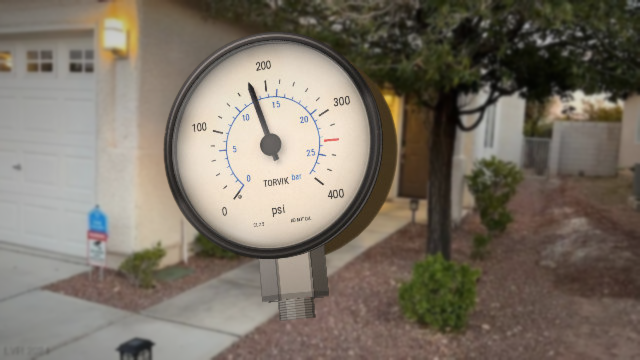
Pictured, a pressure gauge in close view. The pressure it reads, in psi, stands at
180 psi
